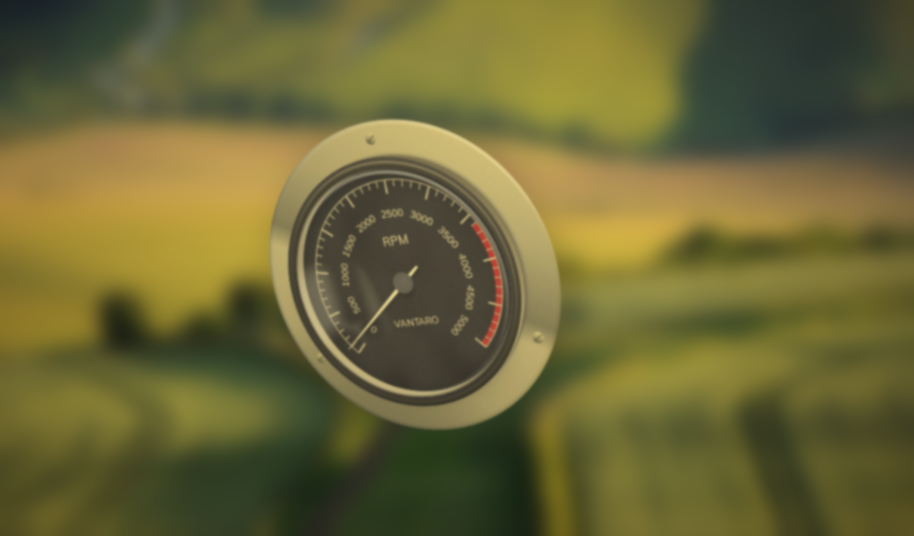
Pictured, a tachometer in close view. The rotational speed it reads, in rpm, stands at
100 rpm
